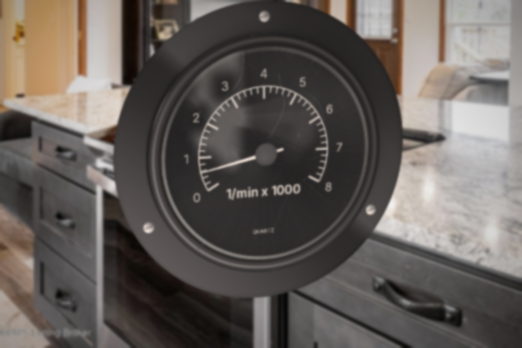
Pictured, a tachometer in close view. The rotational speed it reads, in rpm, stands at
600 rpm
